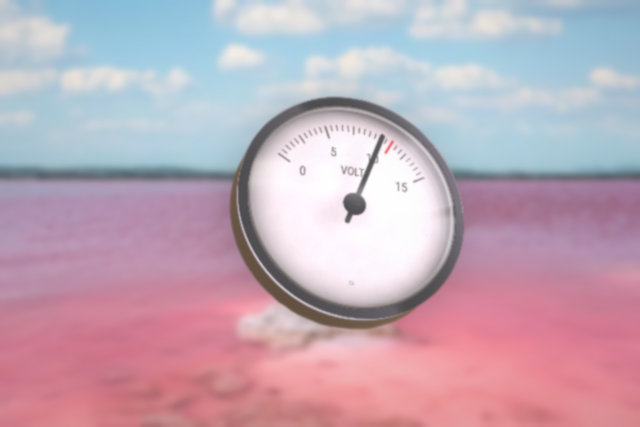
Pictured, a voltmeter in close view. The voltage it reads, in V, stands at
10 V
